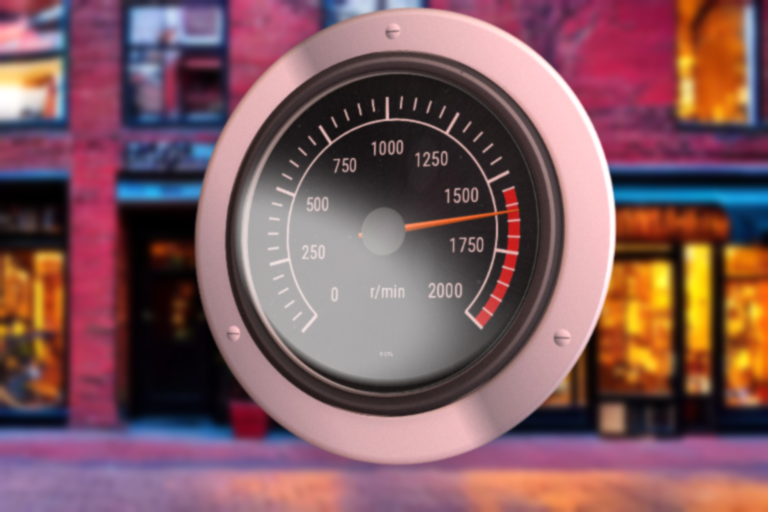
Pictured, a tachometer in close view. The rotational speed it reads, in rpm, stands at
1625 rpm
